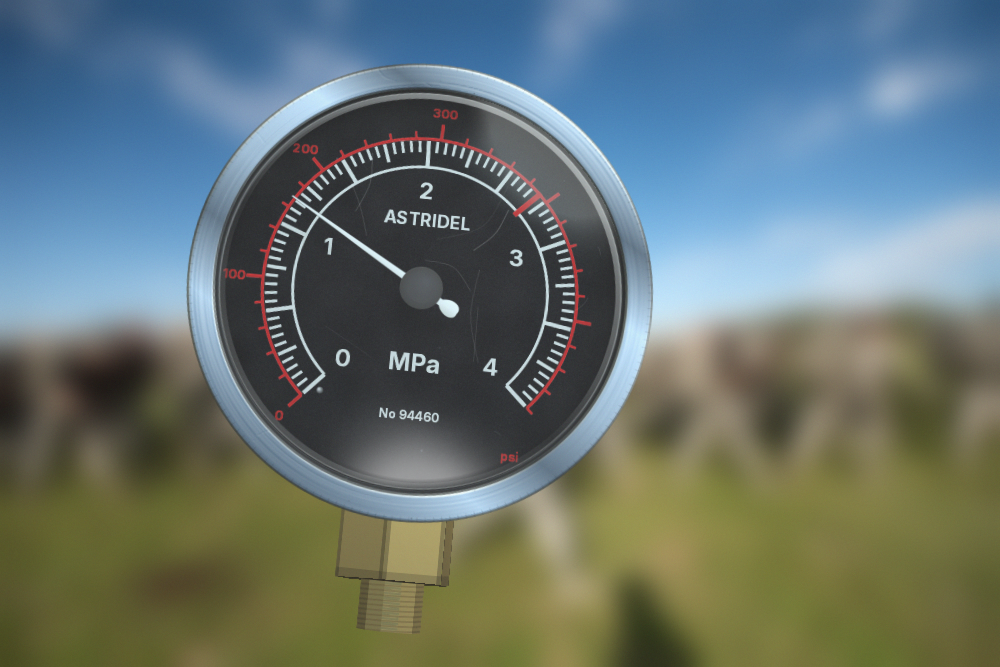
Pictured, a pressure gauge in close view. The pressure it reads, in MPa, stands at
1.15 MPa
